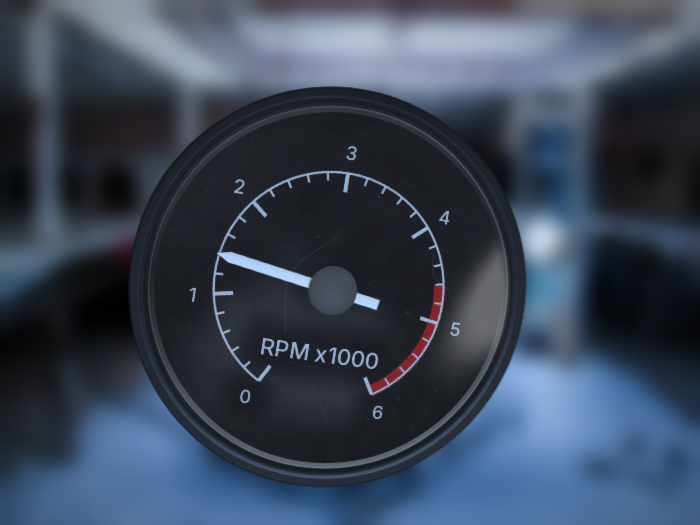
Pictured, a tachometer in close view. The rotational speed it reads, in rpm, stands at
1400 rpm
